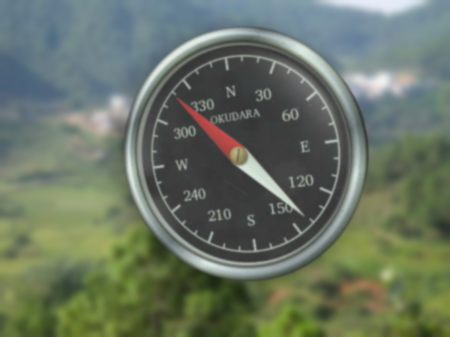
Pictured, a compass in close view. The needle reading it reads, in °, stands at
320 °
